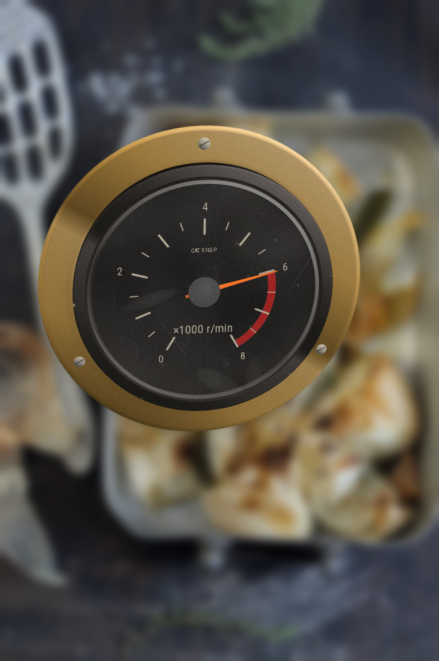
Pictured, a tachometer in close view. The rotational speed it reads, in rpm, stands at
6000 rpm
